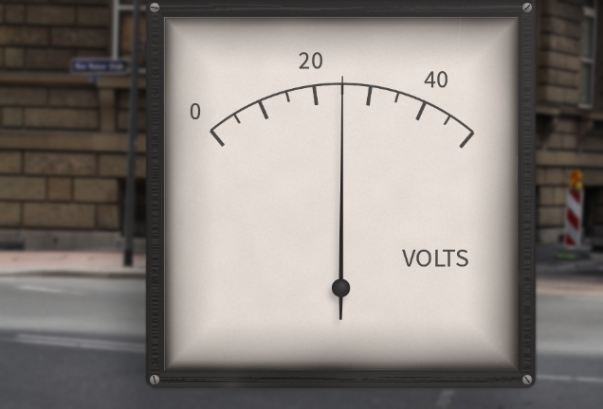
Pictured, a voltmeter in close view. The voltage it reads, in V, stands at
25 V
